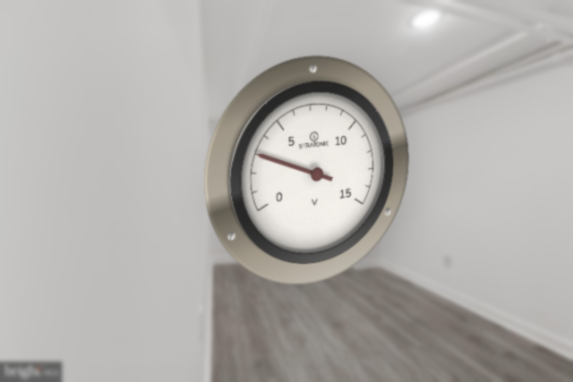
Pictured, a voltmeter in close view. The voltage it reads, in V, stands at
3 V
